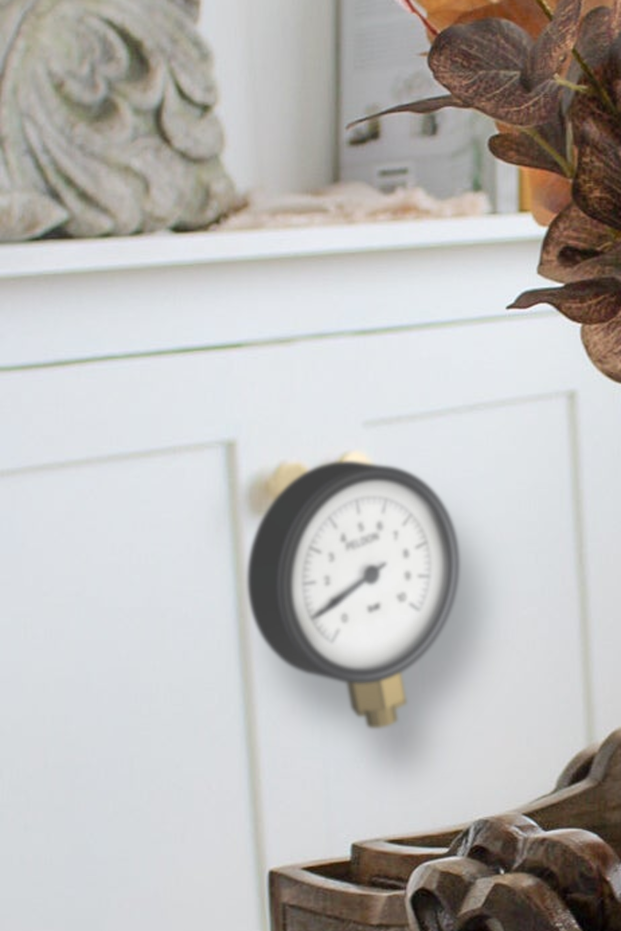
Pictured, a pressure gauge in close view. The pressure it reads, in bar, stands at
1 bar
